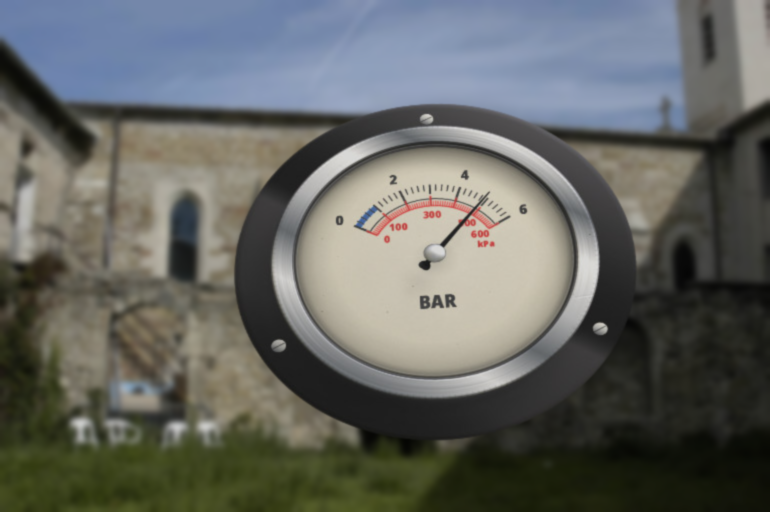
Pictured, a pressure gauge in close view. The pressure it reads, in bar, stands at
5 bar
